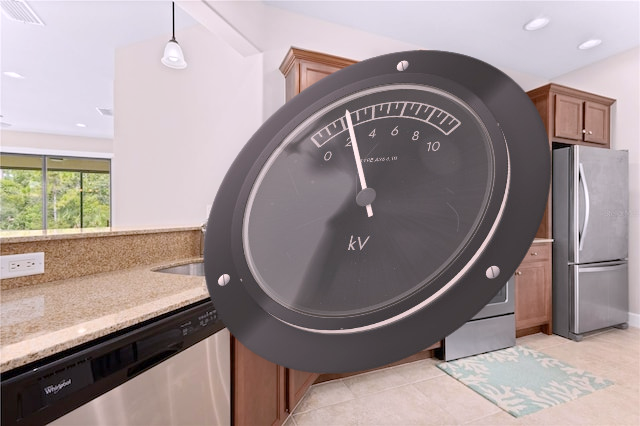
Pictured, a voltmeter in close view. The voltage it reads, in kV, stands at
2.5 kV
